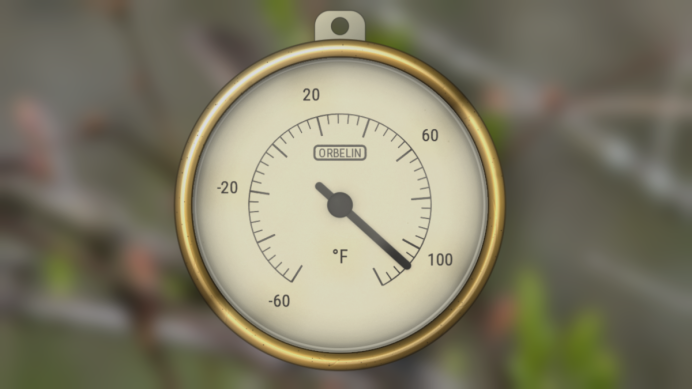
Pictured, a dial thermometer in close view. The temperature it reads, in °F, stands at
108 °F
